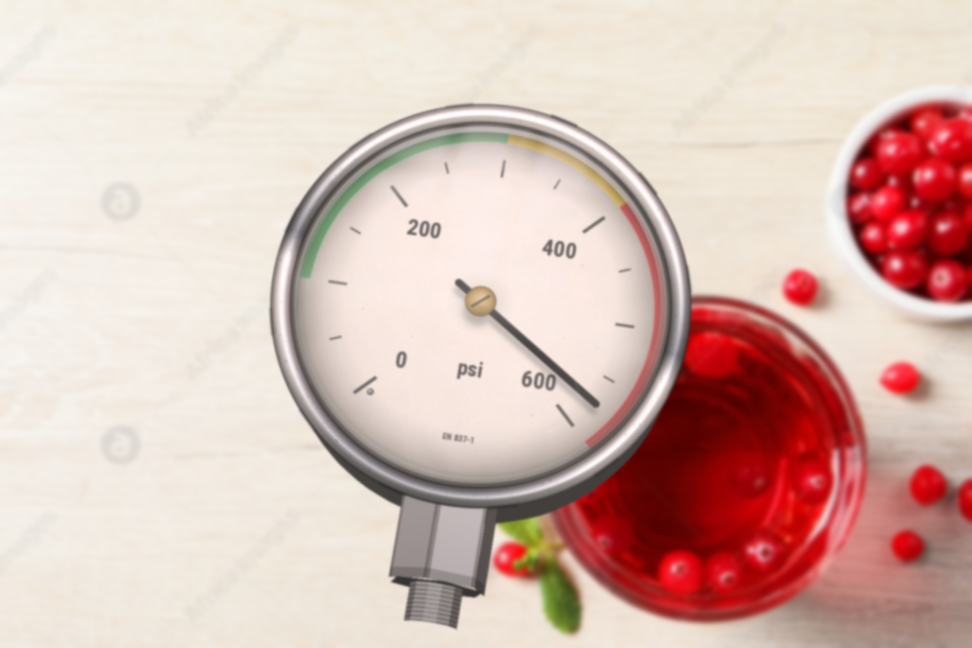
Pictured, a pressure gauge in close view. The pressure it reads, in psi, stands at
575 psi
